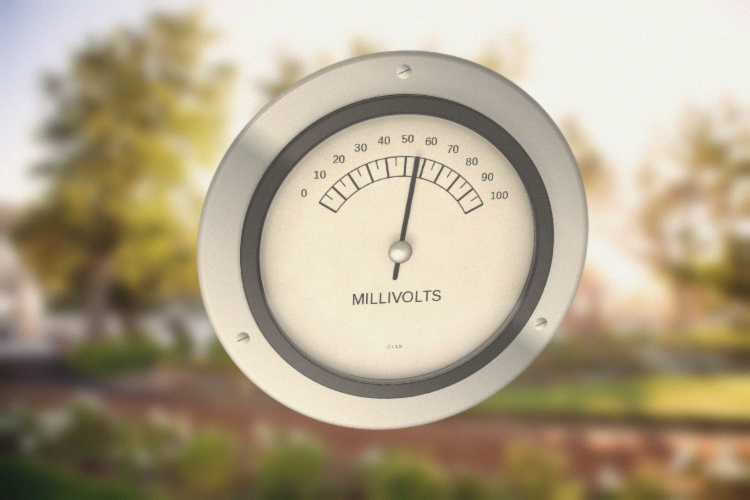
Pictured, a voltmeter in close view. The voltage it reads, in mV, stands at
55 mV
